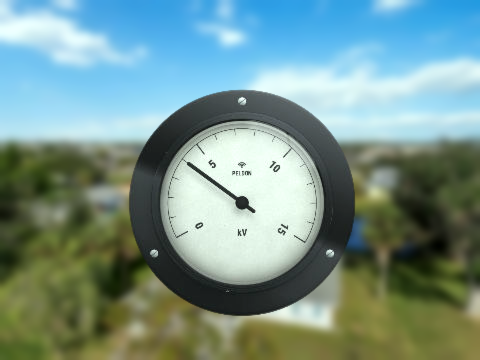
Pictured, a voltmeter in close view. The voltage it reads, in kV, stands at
4 kV
